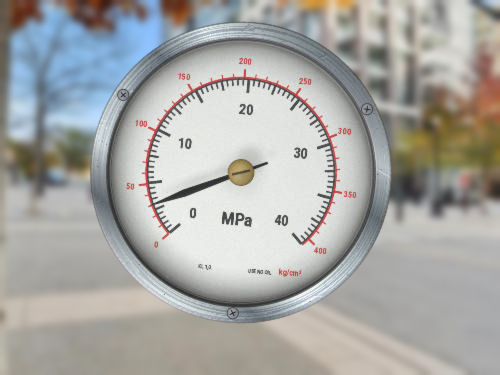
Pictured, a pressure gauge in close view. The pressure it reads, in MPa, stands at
3 MPa
